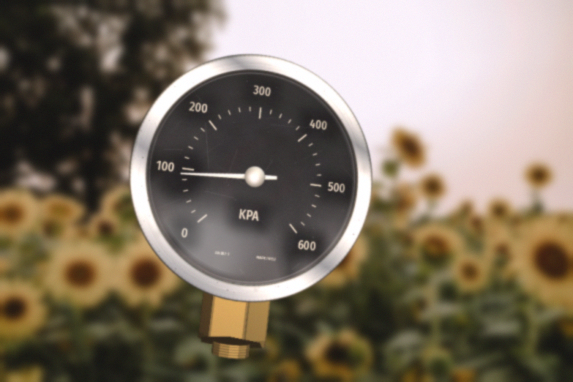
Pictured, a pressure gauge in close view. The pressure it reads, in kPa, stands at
90 kPa
